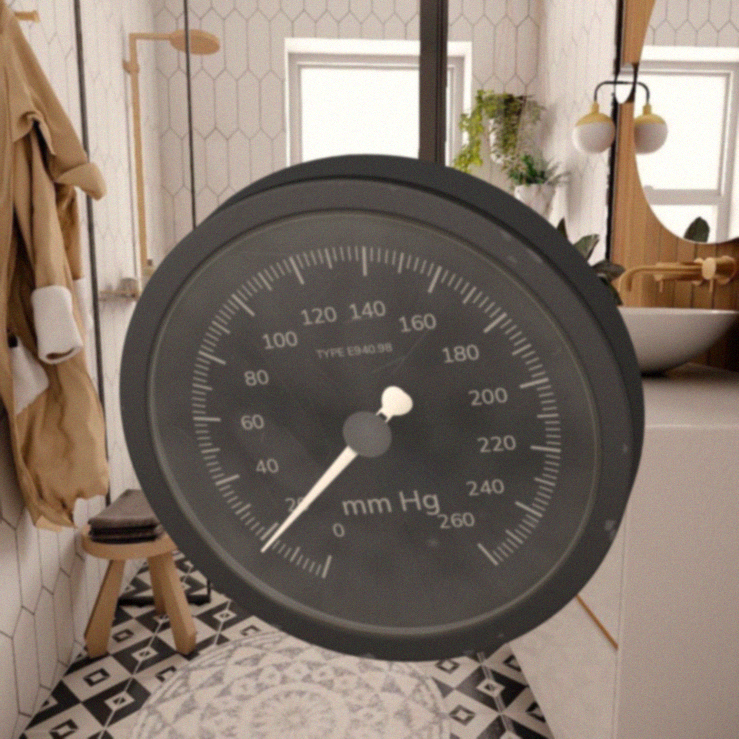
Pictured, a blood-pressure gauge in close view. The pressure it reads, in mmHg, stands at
18 mmHg
